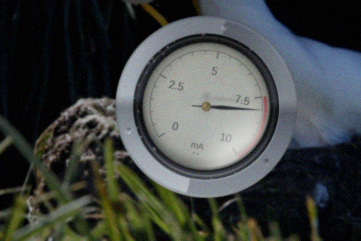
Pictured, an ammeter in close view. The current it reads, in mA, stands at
8 mA
